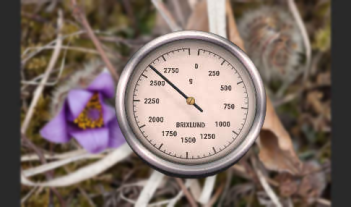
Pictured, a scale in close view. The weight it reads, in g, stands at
2600 g
